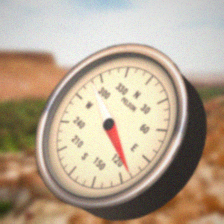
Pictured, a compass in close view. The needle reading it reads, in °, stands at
110 °
